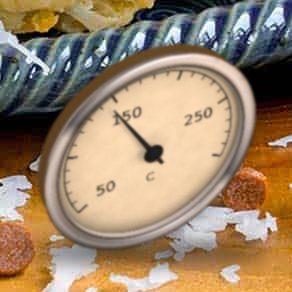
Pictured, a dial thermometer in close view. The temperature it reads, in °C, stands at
145 °C
